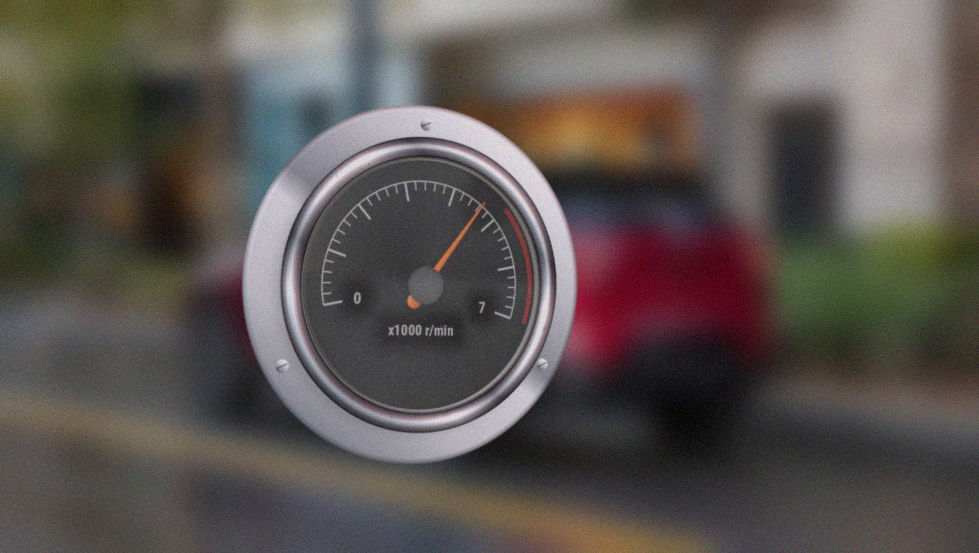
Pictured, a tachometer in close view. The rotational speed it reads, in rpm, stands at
4600 rpm
